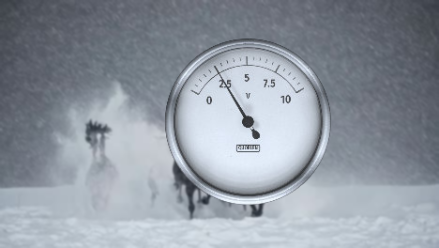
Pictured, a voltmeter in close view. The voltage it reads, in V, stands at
2.5 V
